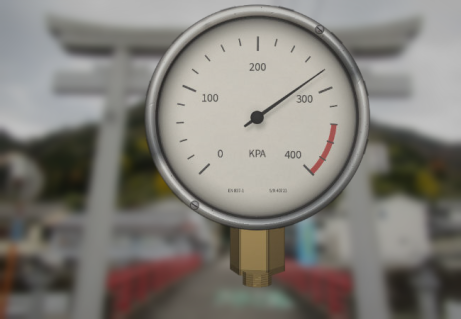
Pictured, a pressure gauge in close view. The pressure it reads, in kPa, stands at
280 kPa
